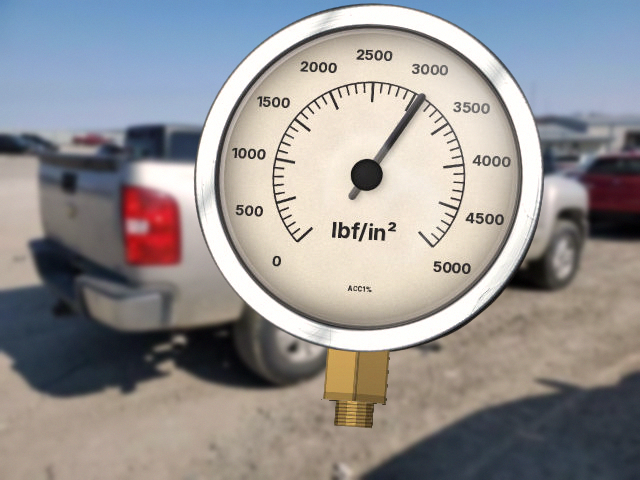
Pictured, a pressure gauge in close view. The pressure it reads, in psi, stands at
3100 psi
